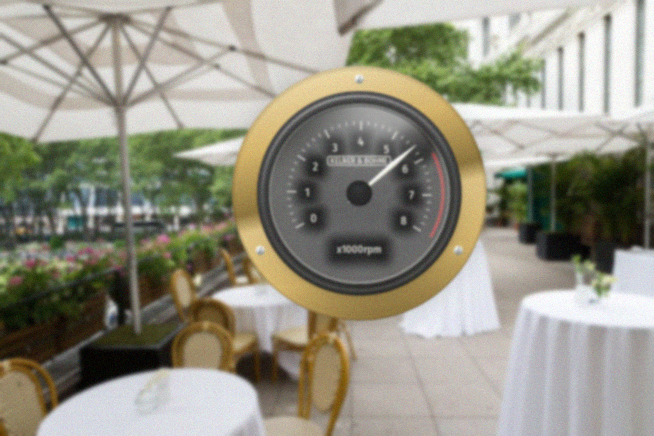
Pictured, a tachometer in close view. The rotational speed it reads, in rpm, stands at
5600 rpm
